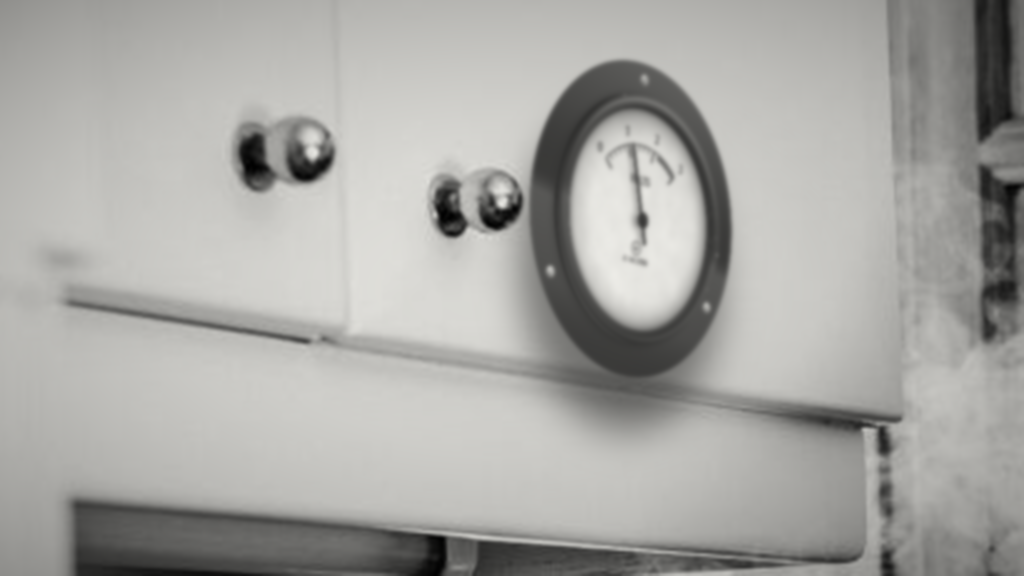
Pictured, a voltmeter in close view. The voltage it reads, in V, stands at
1 V
